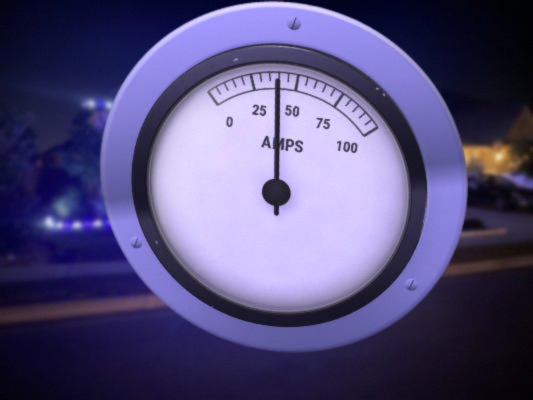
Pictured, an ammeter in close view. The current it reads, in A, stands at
40 A
